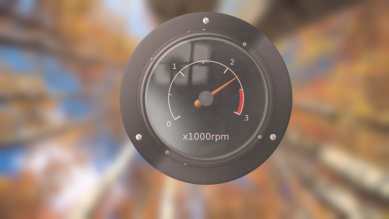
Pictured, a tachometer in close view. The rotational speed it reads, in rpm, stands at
2250 rpm
